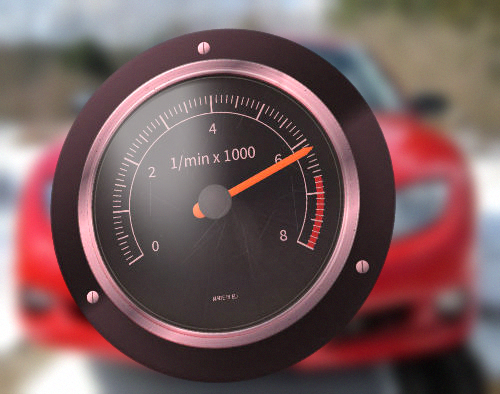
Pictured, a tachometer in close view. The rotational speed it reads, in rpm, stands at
6200 rpm
